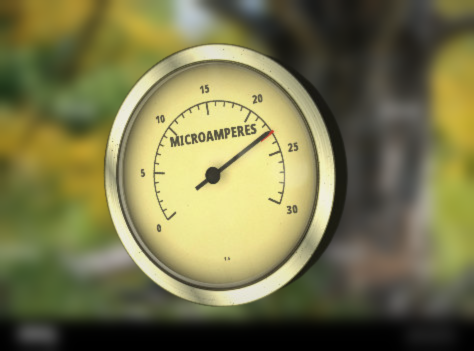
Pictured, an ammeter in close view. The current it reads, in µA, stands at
23 µA
